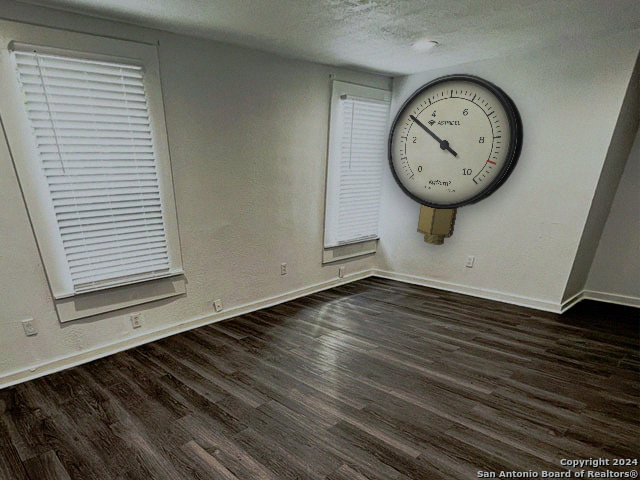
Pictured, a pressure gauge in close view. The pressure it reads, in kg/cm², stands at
3 kg/cm²
